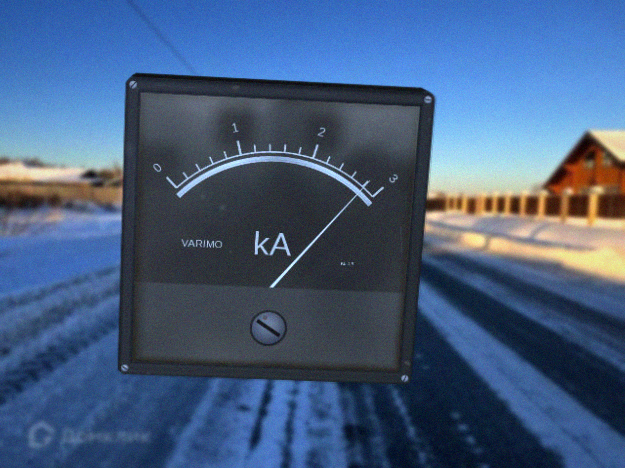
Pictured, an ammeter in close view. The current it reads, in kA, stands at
2.8 kA
